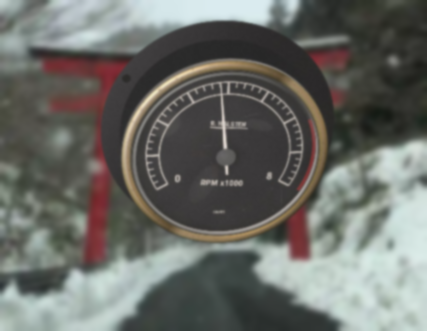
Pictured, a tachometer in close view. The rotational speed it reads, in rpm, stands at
3800 rpm
